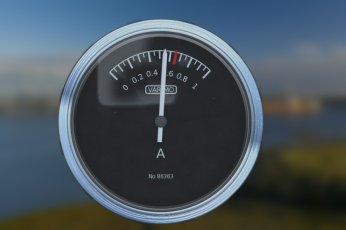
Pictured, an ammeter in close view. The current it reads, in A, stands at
0.55 A
